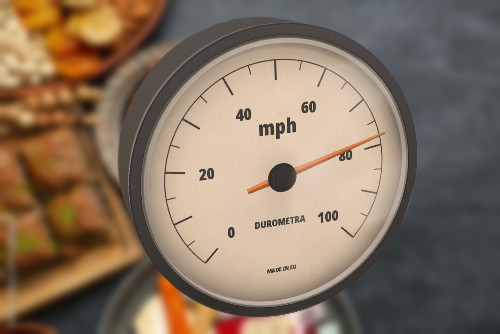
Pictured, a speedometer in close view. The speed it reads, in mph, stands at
77.5 mph
